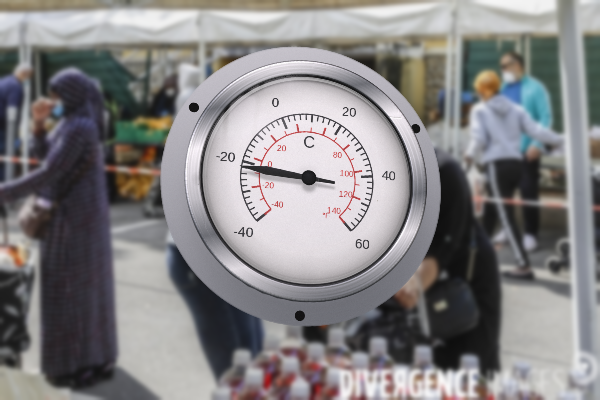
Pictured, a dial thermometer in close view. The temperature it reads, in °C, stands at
-22 °C
